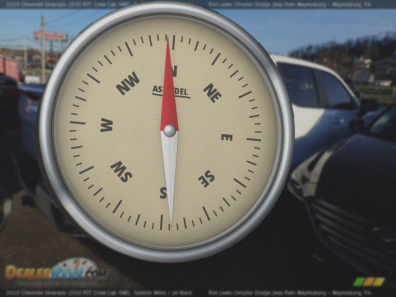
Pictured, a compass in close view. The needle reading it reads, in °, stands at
355 °
